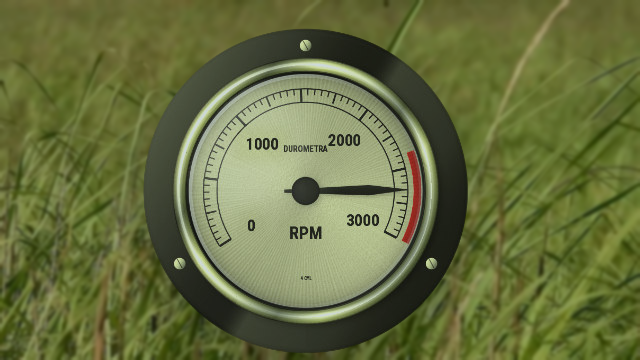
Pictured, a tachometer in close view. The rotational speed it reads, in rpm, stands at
2650 rpm
